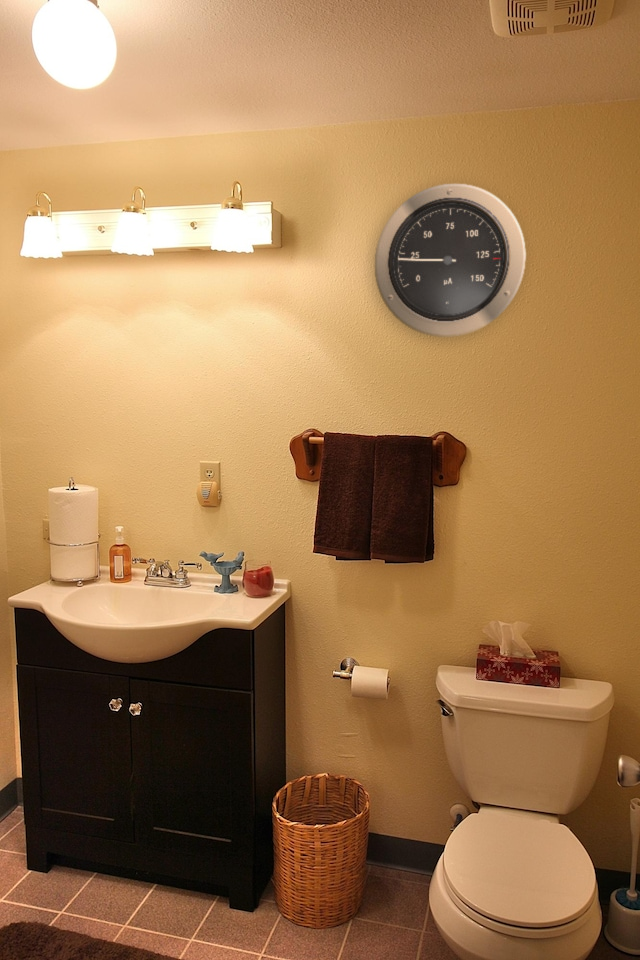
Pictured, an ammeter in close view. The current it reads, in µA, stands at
20 µA
